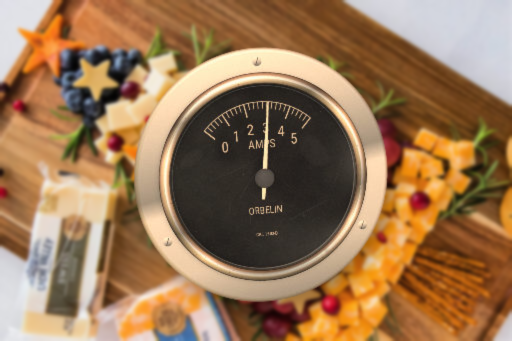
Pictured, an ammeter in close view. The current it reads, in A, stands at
3 A
